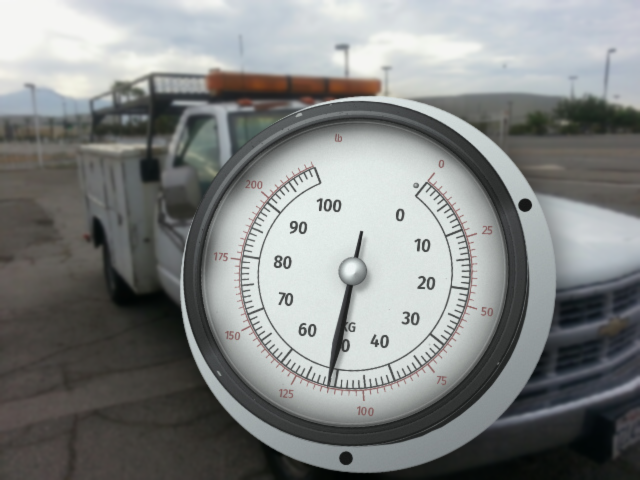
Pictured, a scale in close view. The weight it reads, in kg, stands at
51 kg
